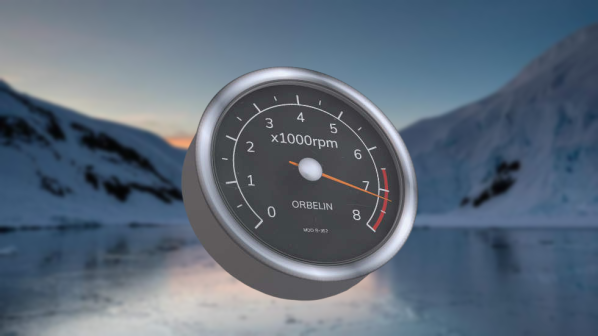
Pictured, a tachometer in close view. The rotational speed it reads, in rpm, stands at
7250 rpm
